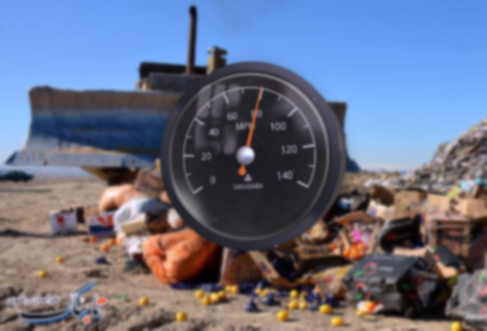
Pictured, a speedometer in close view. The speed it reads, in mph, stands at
80 mph
